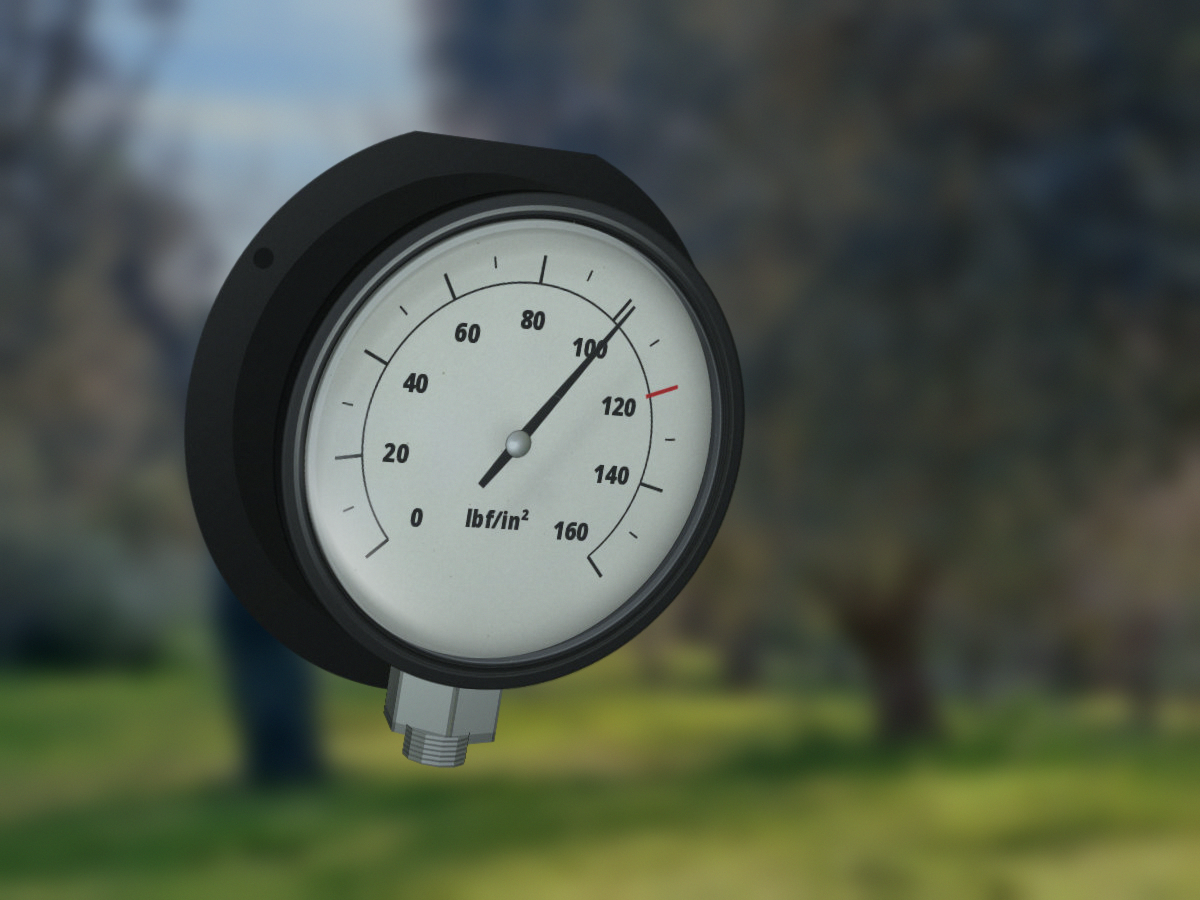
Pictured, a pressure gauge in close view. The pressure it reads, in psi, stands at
100 psi
